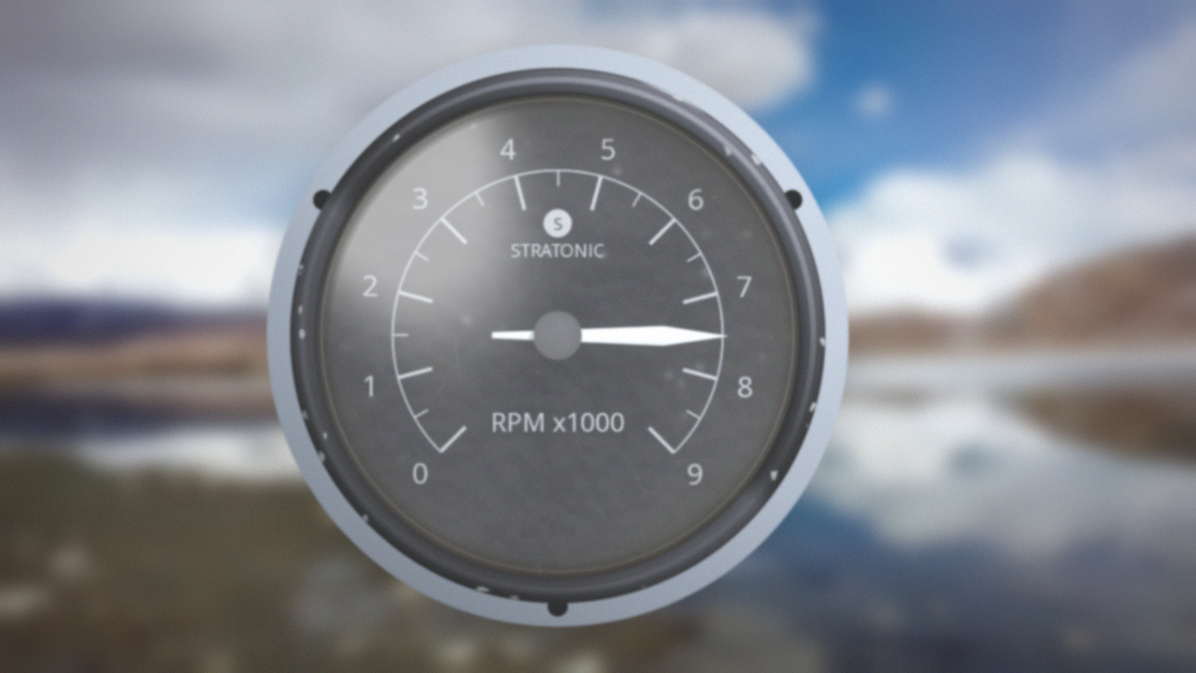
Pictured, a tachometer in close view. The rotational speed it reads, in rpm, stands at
7500 rpm
